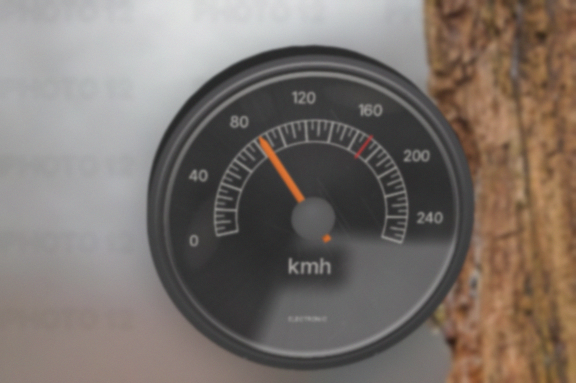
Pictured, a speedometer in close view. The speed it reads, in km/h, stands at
85 km/h
